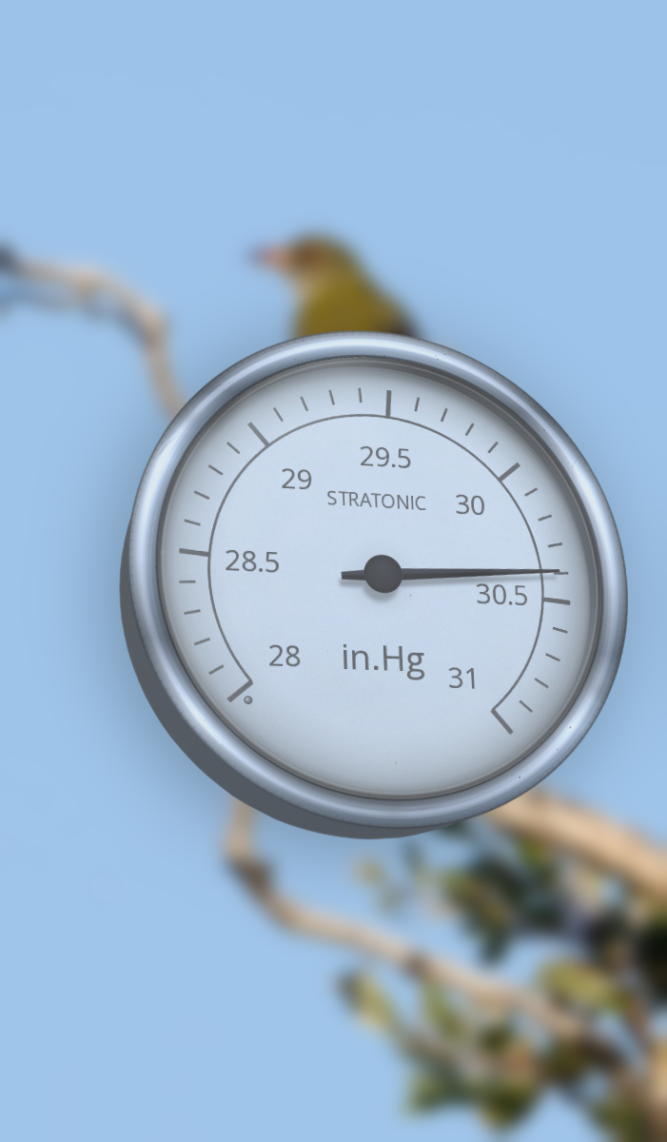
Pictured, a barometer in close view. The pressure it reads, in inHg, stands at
30.4 inHg
